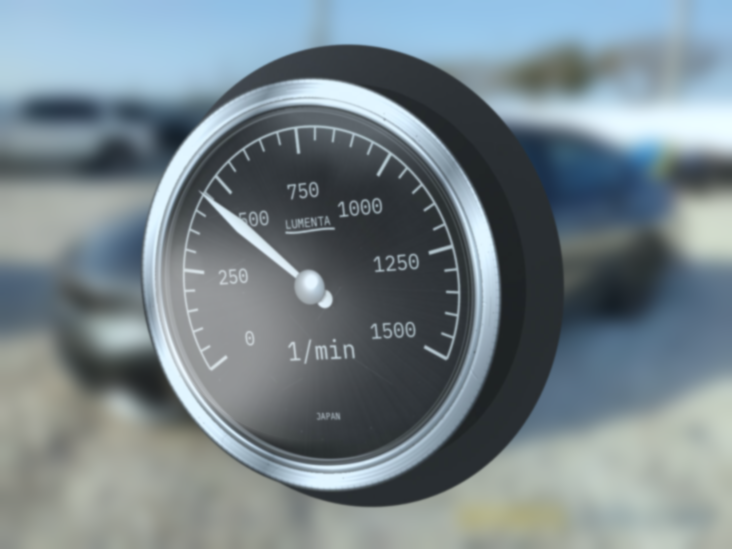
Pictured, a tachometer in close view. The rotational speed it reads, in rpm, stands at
450 rpm
